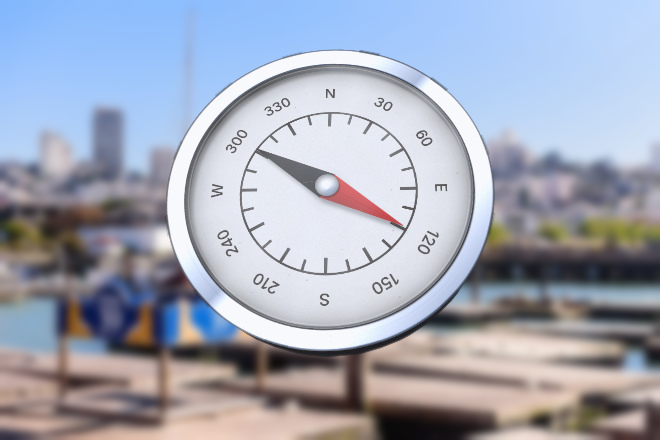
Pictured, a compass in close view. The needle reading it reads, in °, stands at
120 °
